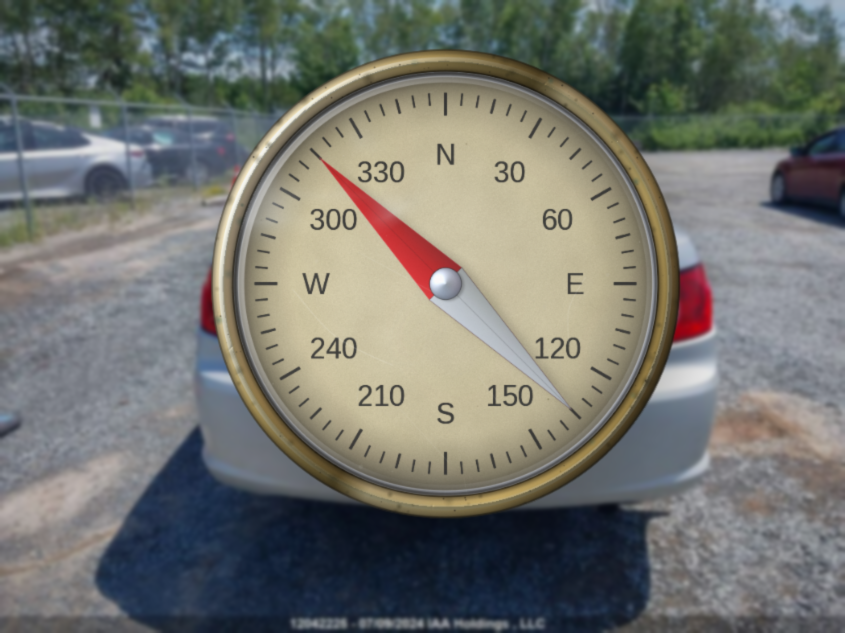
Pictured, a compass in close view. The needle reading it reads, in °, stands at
315 °
